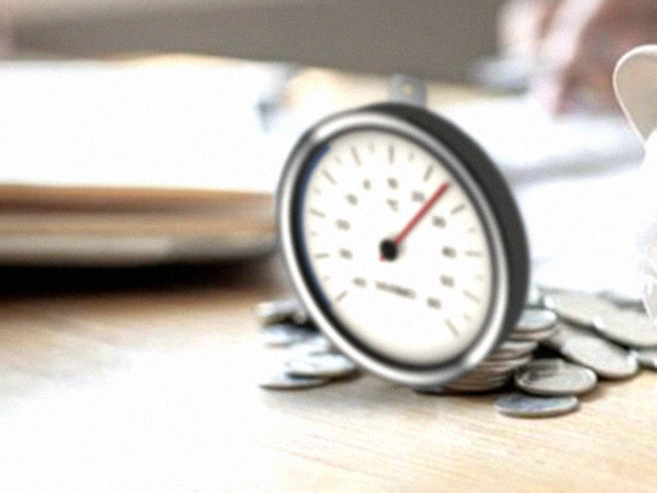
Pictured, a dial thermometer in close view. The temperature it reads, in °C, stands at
25 °C
